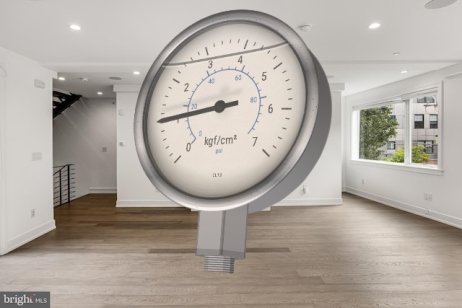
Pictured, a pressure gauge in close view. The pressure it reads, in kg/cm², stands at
1 kg/cm²
